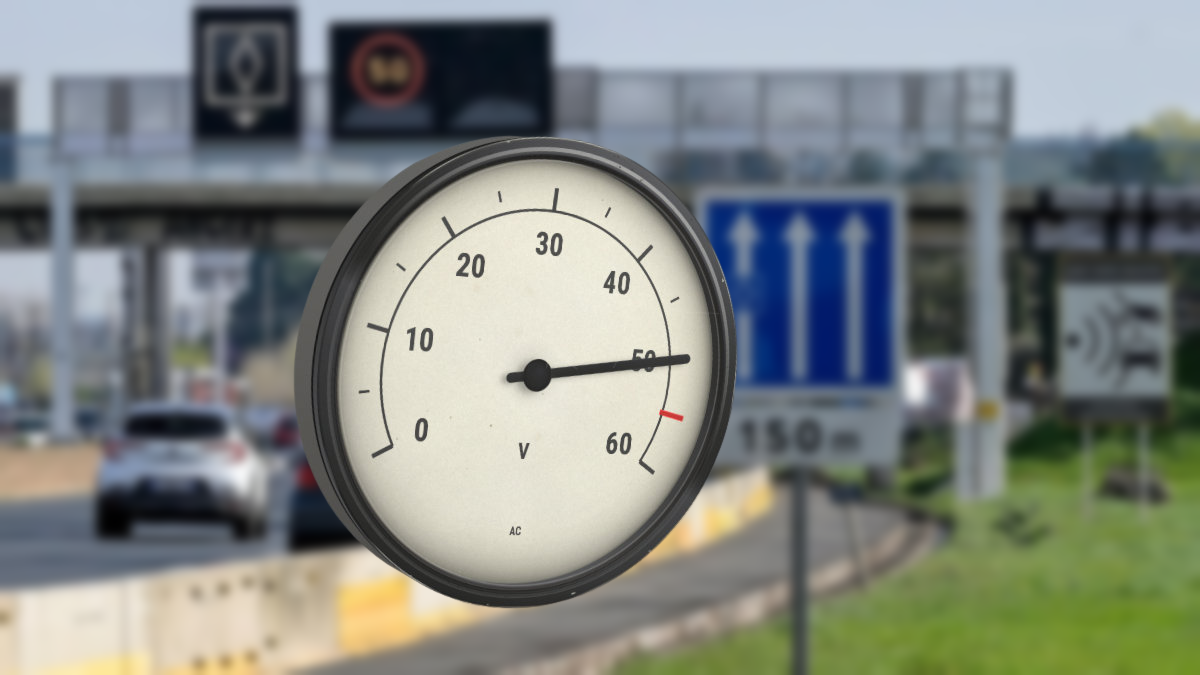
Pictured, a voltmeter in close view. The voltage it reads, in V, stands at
50 V
